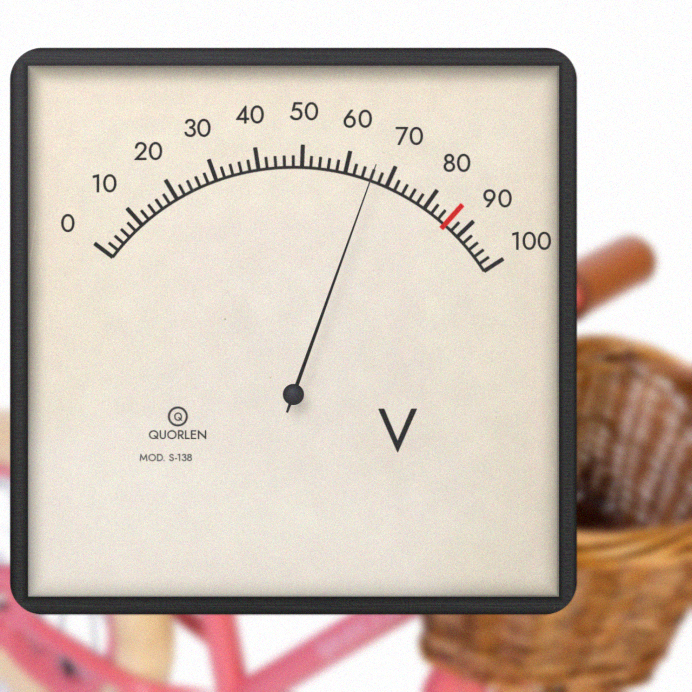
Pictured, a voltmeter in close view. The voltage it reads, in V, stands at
66 V
